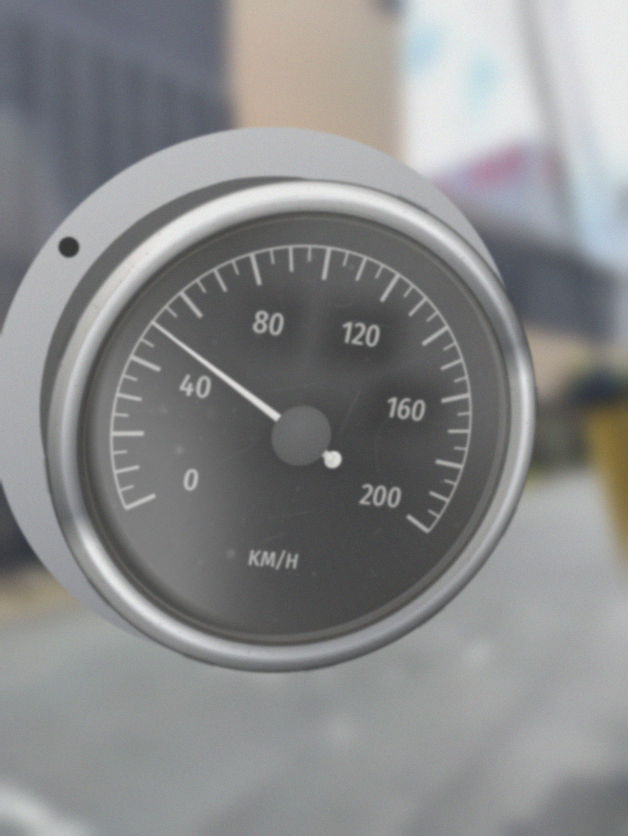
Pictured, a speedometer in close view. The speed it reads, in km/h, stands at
50 km/h
